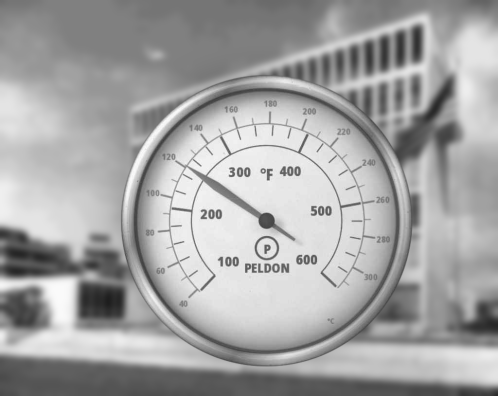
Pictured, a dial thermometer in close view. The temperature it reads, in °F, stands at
250 °F
